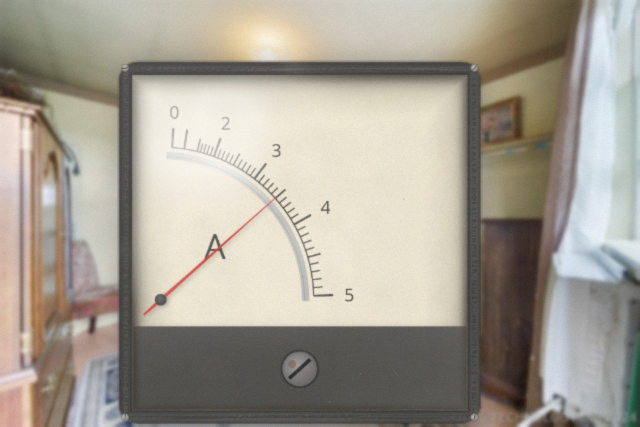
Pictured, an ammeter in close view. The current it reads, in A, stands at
3.5 A
